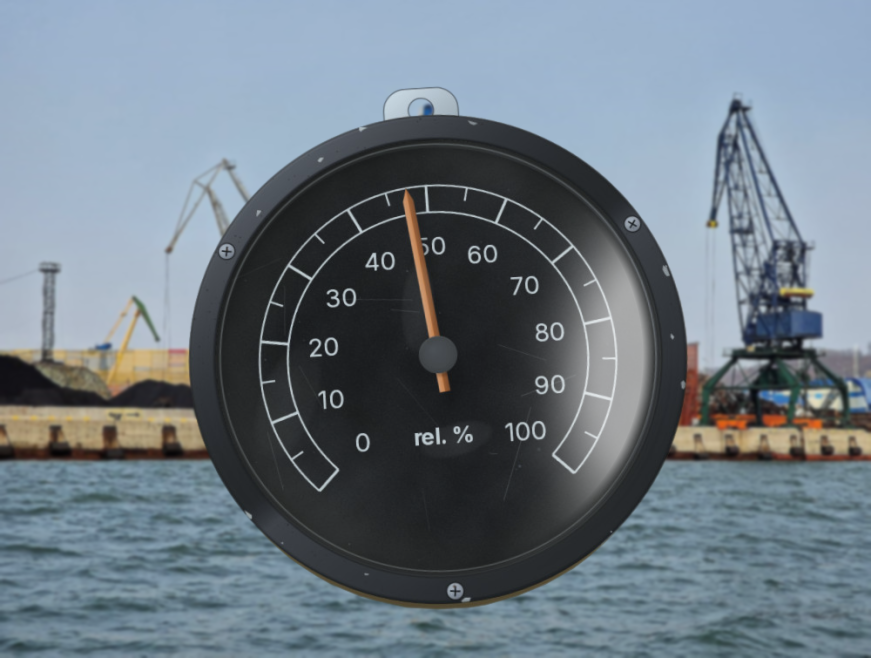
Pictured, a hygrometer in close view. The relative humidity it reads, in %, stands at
47.5 %
